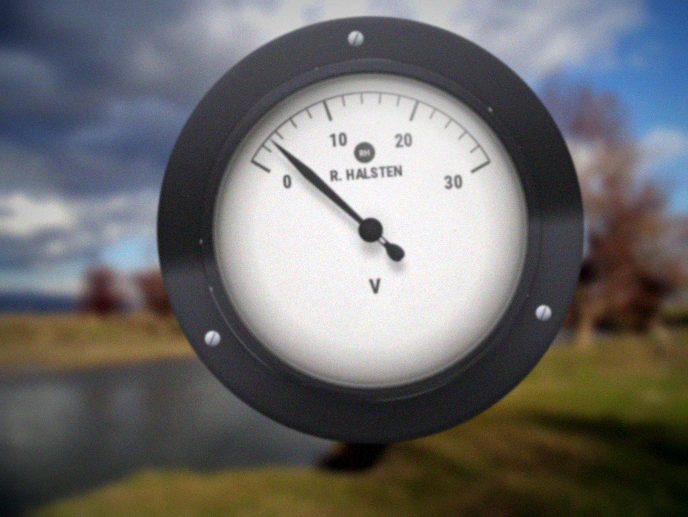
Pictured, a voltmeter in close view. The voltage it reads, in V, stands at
3 V
